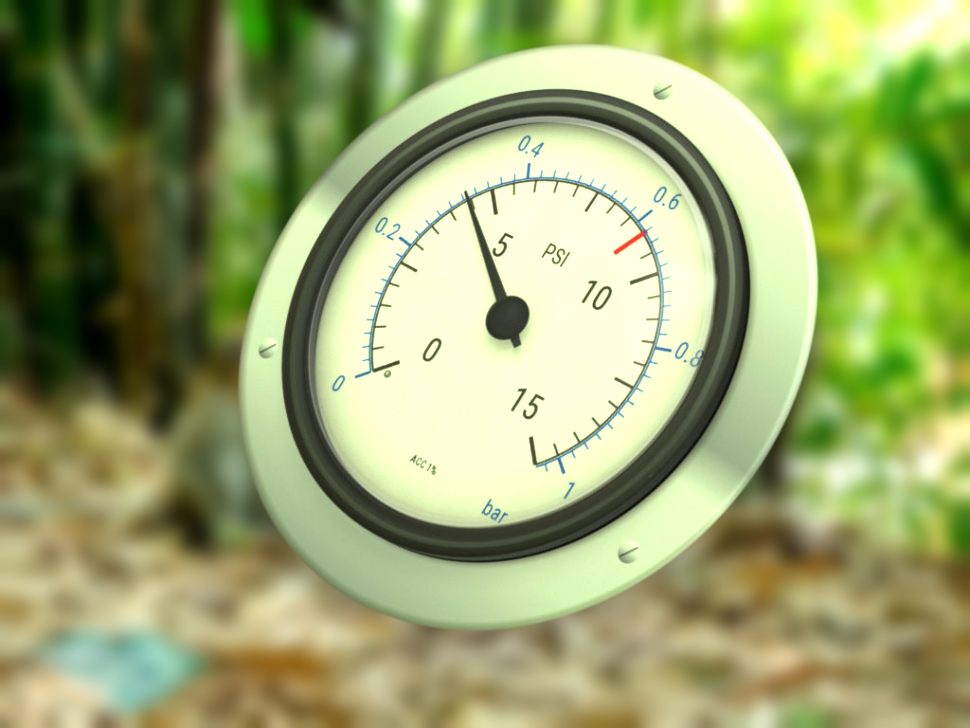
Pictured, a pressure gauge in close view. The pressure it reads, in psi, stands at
4.5 psi
